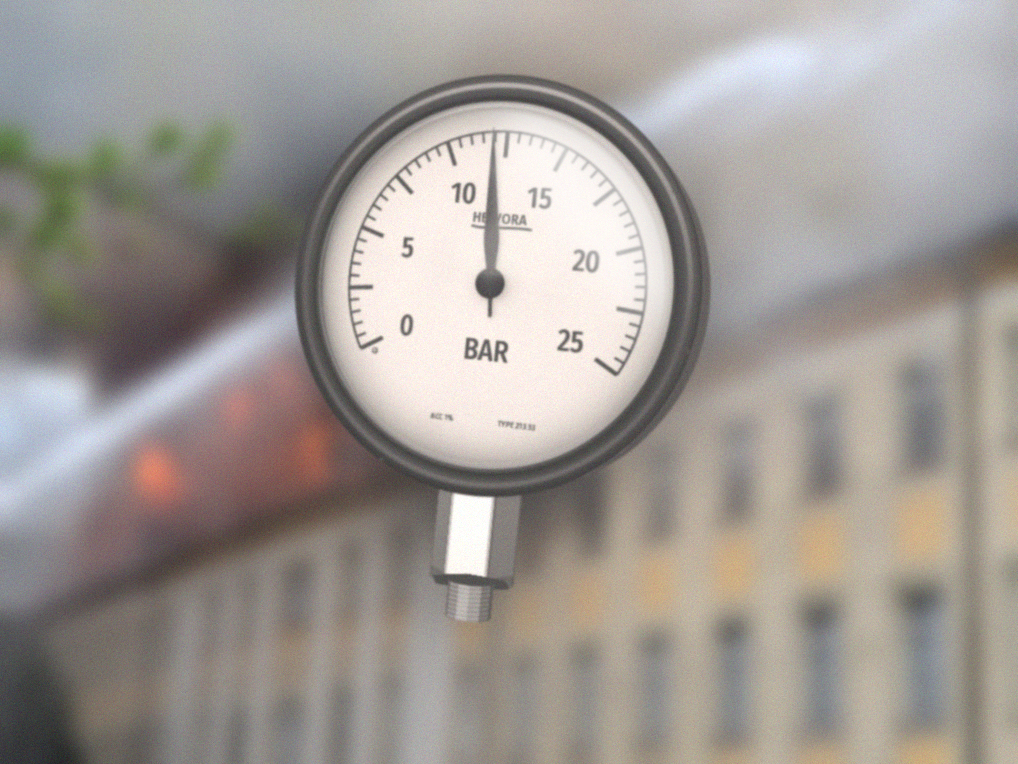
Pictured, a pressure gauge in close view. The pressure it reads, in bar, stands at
12 bar
